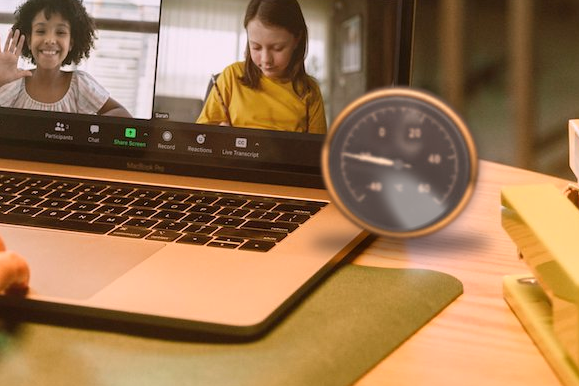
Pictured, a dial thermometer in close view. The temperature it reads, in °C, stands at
-20 °C
